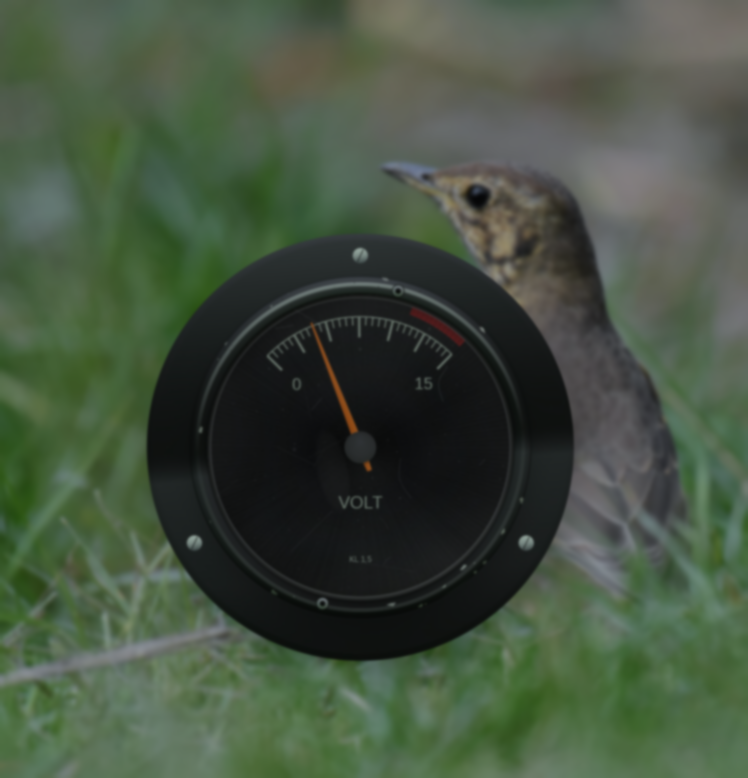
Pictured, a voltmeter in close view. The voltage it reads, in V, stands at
4 V
